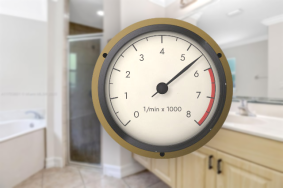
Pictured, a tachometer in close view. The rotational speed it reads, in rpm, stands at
5500 rpm
